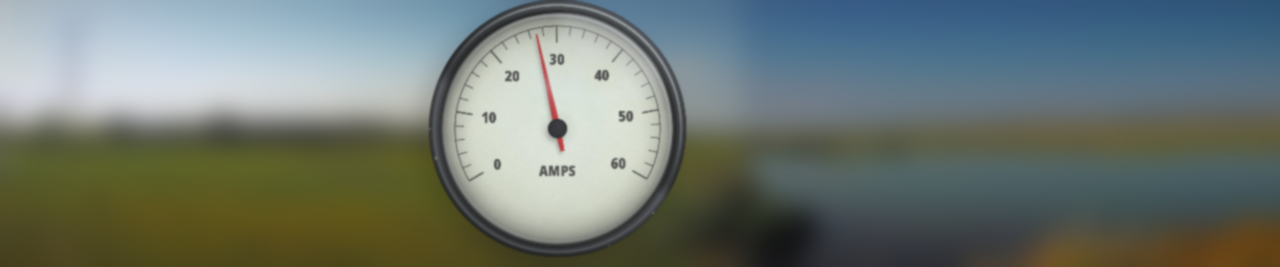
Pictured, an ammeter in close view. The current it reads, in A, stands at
27 A
